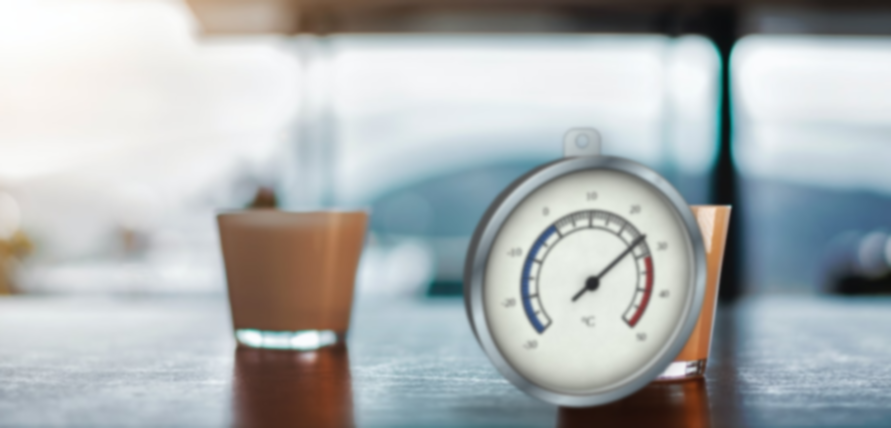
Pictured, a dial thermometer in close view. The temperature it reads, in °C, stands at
25 °C
